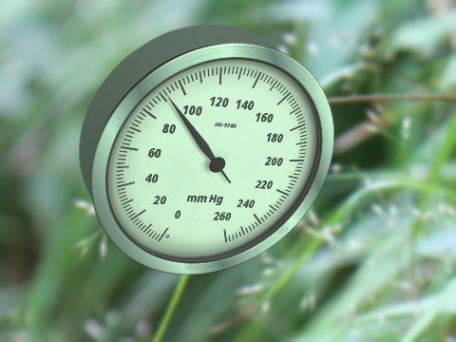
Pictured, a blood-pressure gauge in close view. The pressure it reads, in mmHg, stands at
92 mmHg
